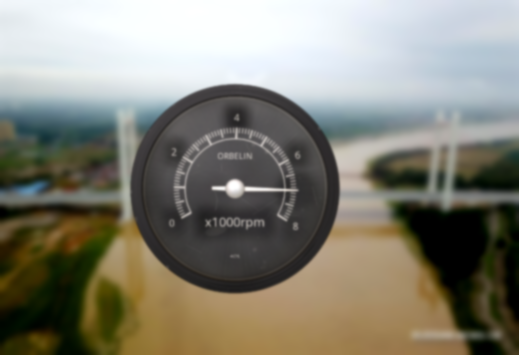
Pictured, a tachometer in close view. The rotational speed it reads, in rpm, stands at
7000 rpm
